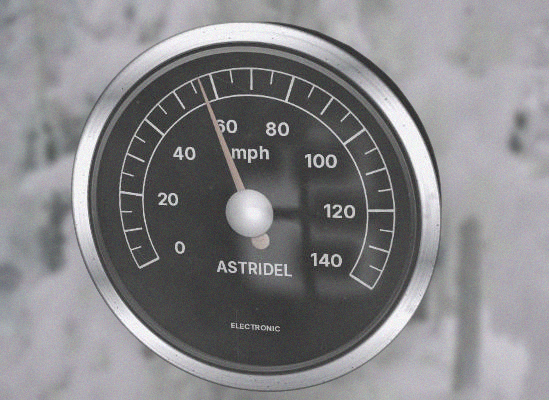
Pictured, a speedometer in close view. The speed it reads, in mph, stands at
57.5 mph
